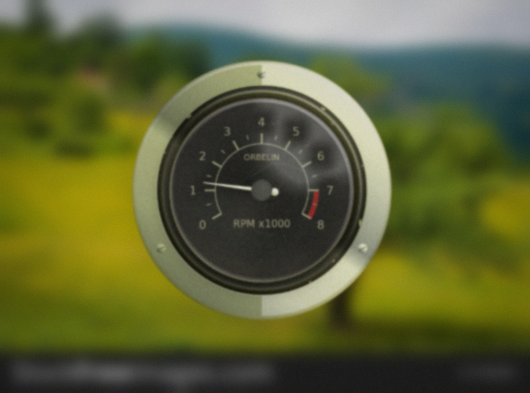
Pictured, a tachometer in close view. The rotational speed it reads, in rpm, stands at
1250 rpm
